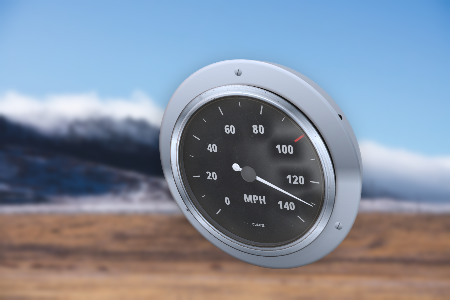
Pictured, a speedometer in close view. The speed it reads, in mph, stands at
130 mph
